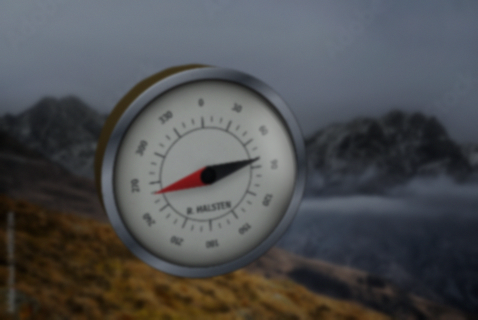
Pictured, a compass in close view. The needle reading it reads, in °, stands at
260 °
